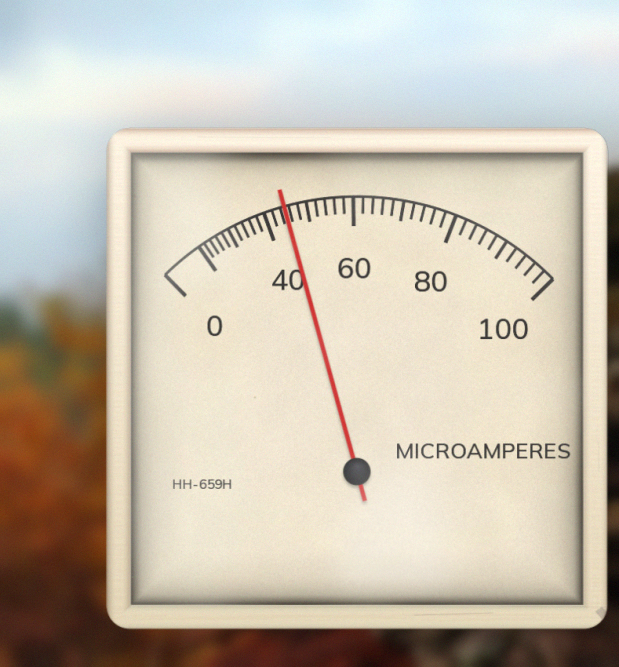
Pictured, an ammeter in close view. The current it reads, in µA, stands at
45 µA
